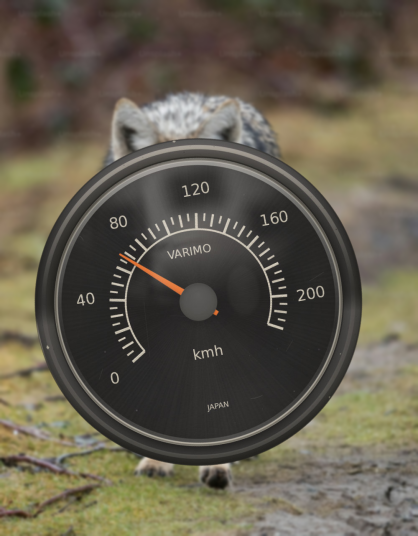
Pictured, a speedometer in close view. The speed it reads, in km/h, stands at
67.5 km/h
